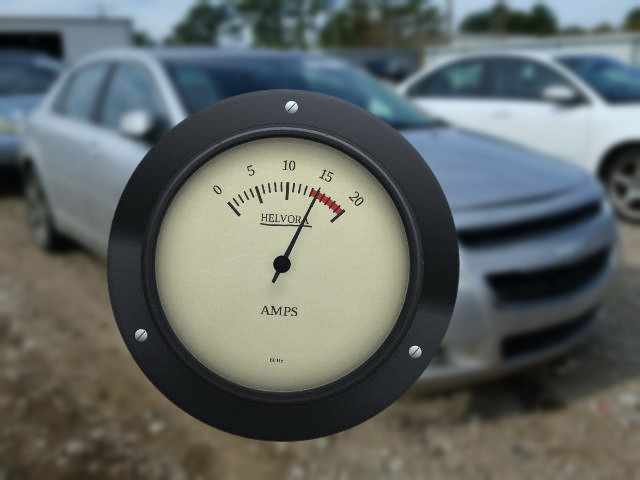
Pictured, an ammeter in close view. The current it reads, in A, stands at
15 A
